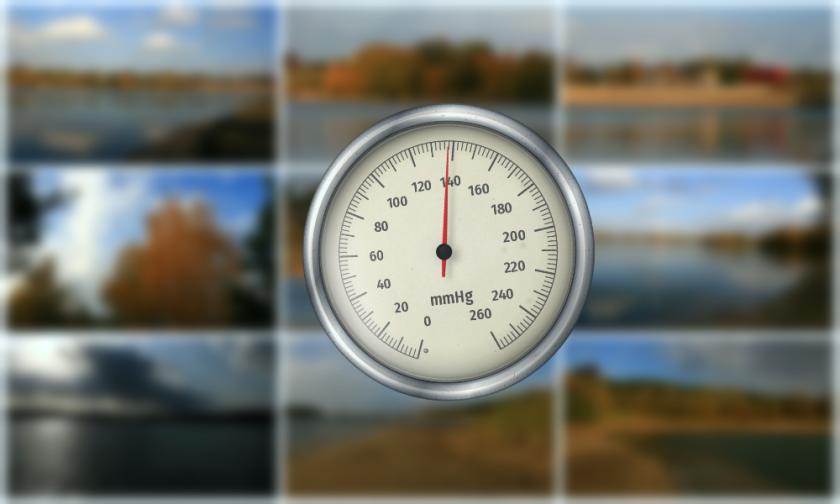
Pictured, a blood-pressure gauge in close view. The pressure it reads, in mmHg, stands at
138 mmHg
